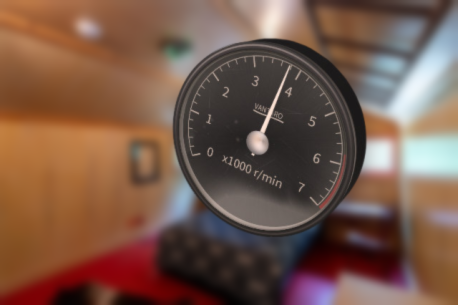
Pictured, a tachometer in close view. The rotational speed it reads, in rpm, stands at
3800 rpm
